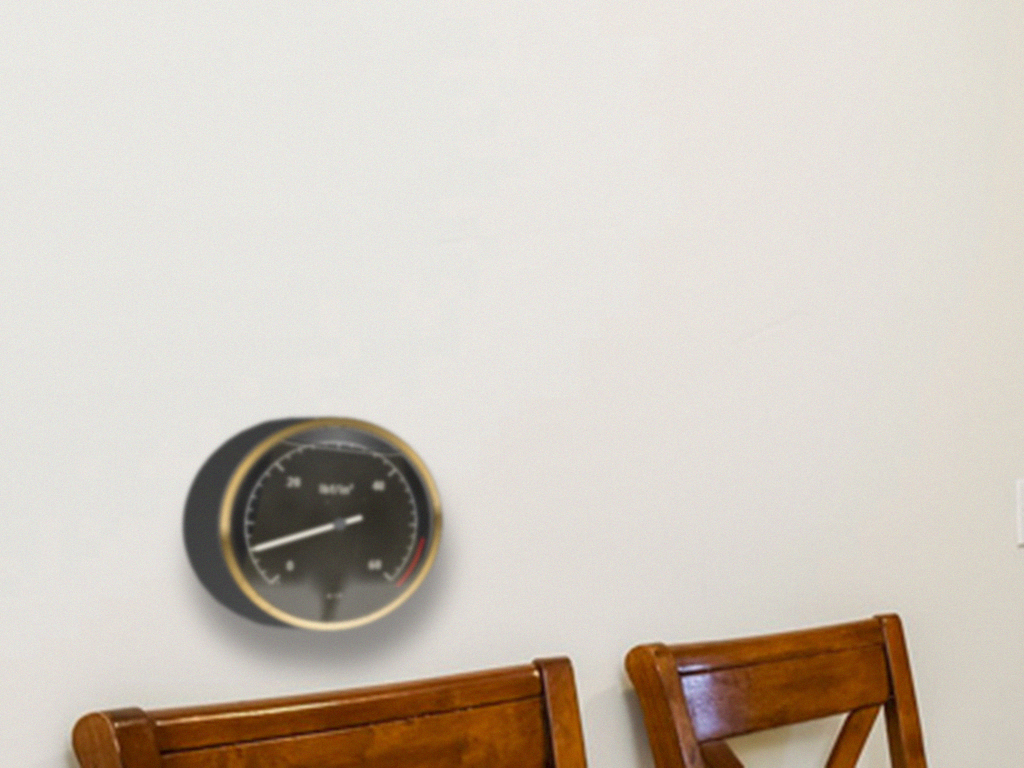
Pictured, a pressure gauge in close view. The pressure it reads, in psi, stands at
6 psi
